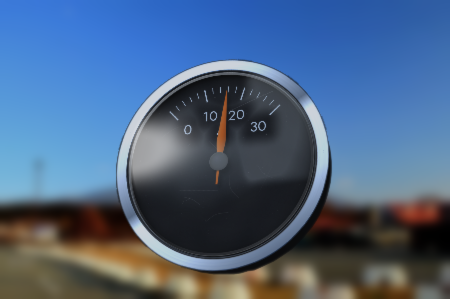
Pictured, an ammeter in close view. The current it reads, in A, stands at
16 A
